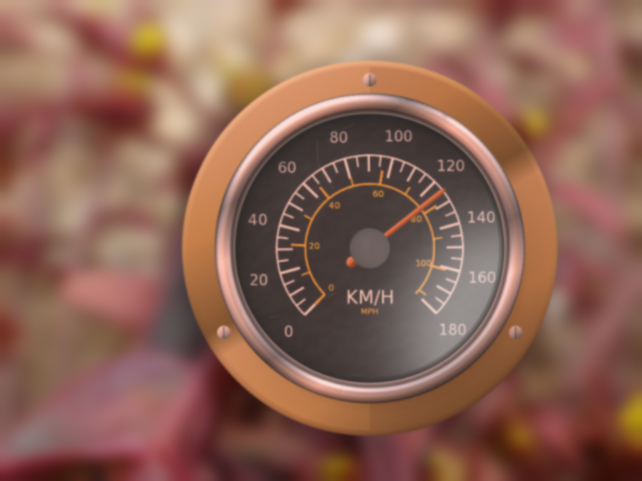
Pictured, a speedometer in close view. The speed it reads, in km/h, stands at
125 km/h
